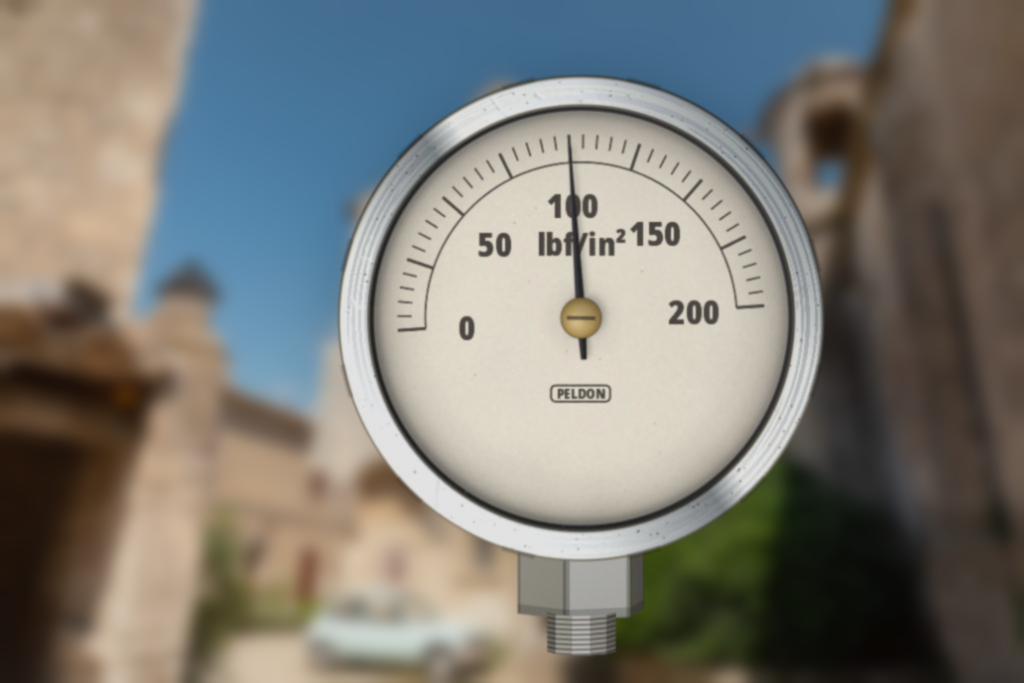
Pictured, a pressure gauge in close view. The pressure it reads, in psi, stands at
100 psi
